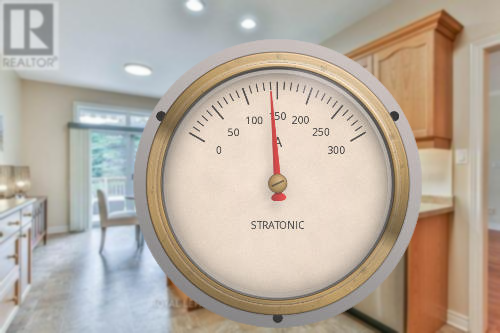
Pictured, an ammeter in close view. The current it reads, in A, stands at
140 A
